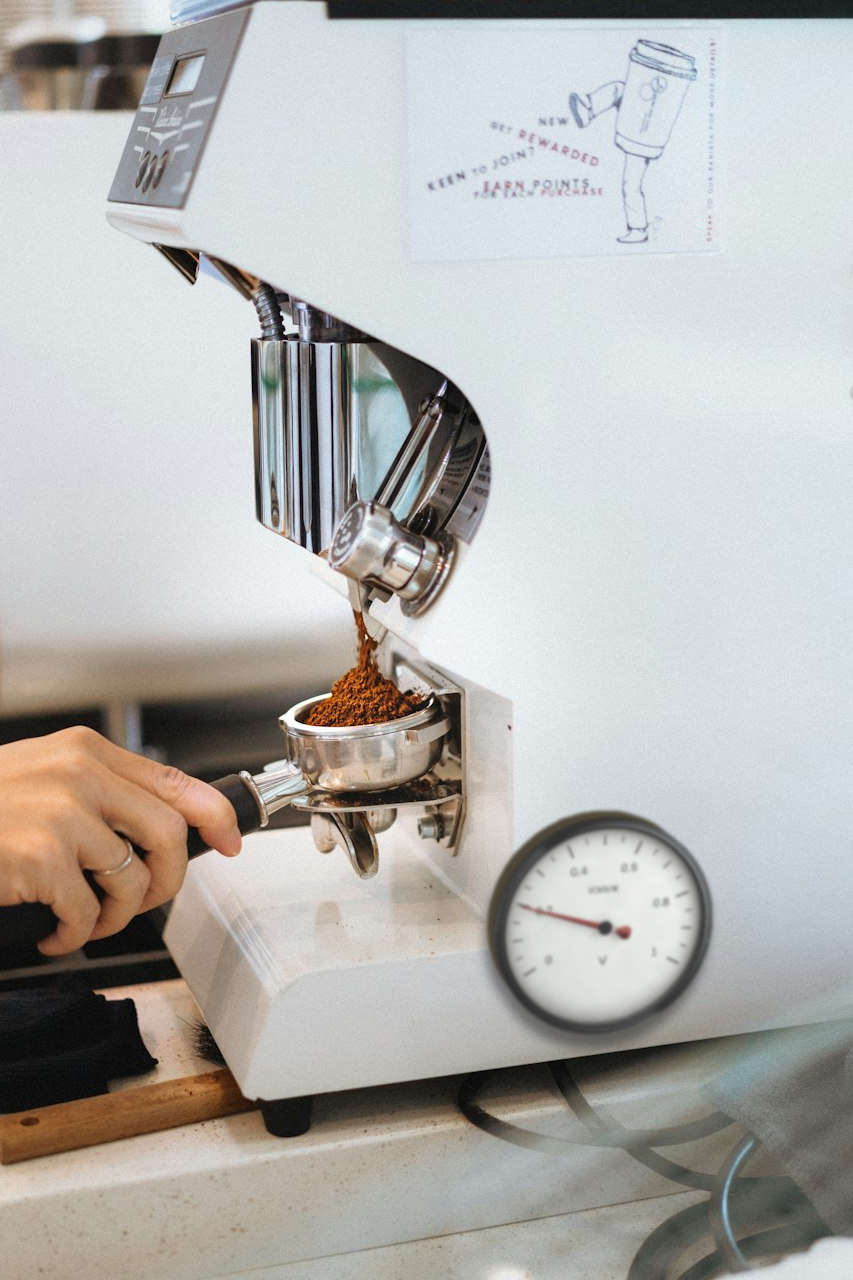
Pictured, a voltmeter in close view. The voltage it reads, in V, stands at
0.2 V
